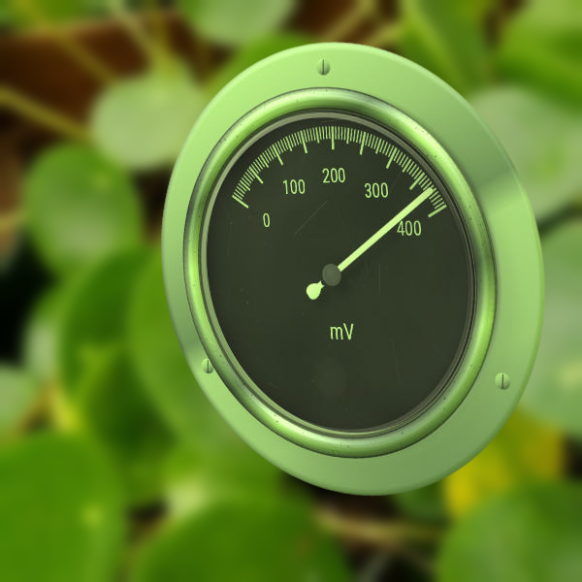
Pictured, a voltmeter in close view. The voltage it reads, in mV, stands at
375 mV
